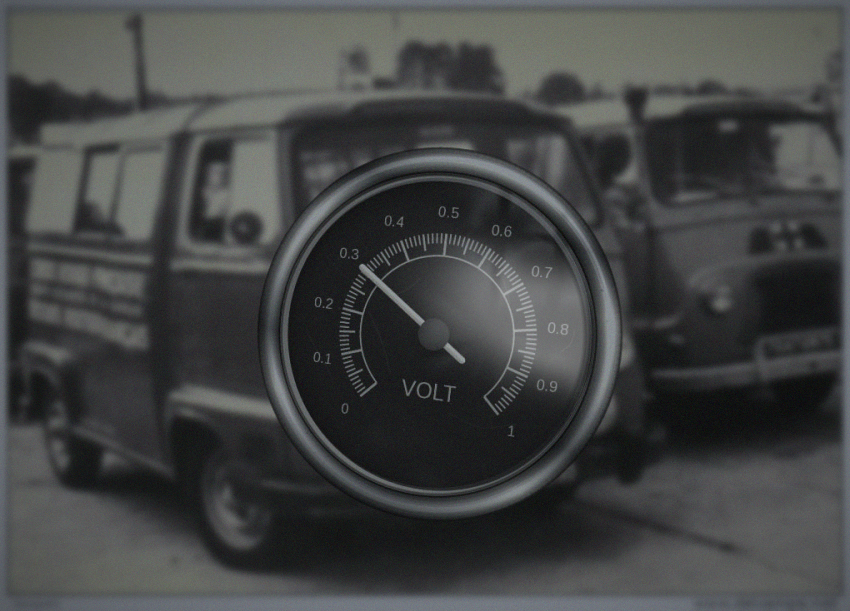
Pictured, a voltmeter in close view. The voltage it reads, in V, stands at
0.3 V
